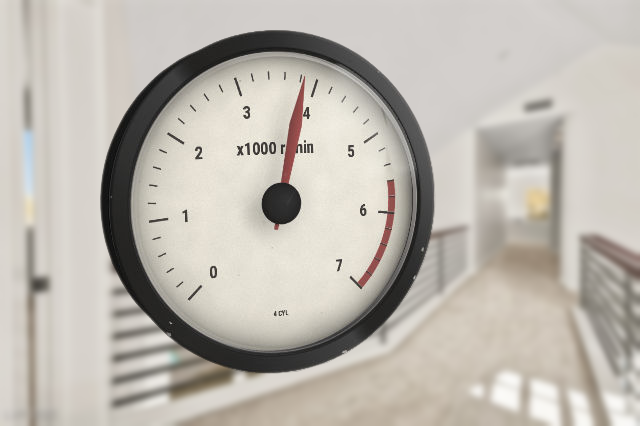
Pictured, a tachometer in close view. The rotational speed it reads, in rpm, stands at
3800 rpm
